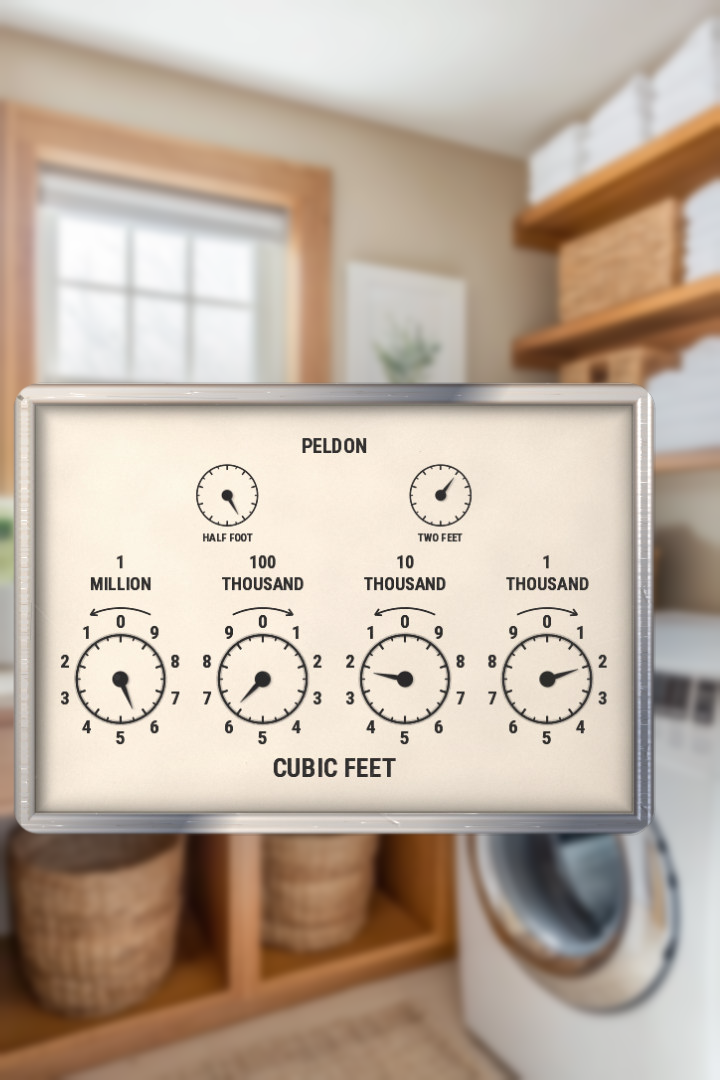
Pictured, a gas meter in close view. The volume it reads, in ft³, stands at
562200 ft³
